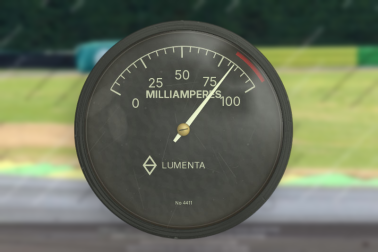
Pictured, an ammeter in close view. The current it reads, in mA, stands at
82.5 mA
